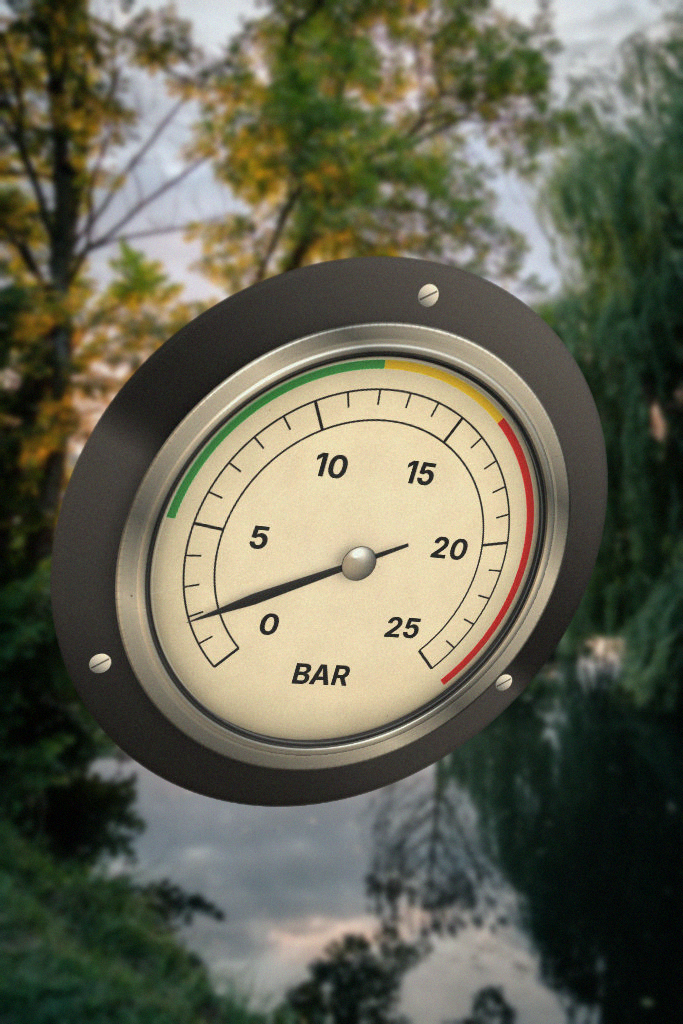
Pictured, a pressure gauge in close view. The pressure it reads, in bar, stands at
2 bar
